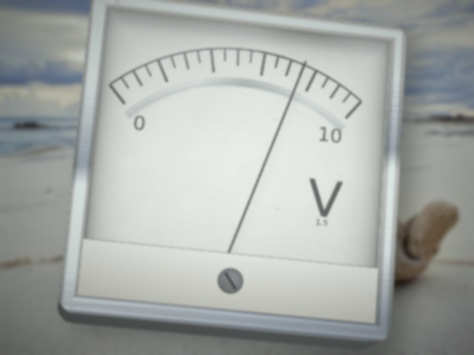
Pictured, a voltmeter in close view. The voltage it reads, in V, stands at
7.5 V
